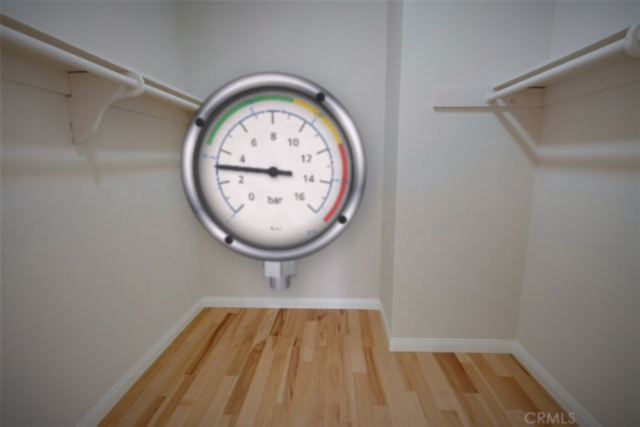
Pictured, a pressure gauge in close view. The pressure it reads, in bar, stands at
3 bar
